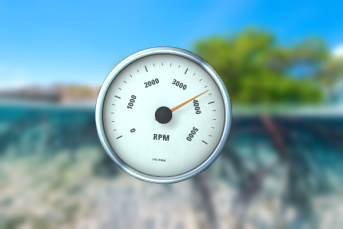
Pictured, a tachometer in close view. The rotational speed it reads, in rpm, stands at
3700 rpm
